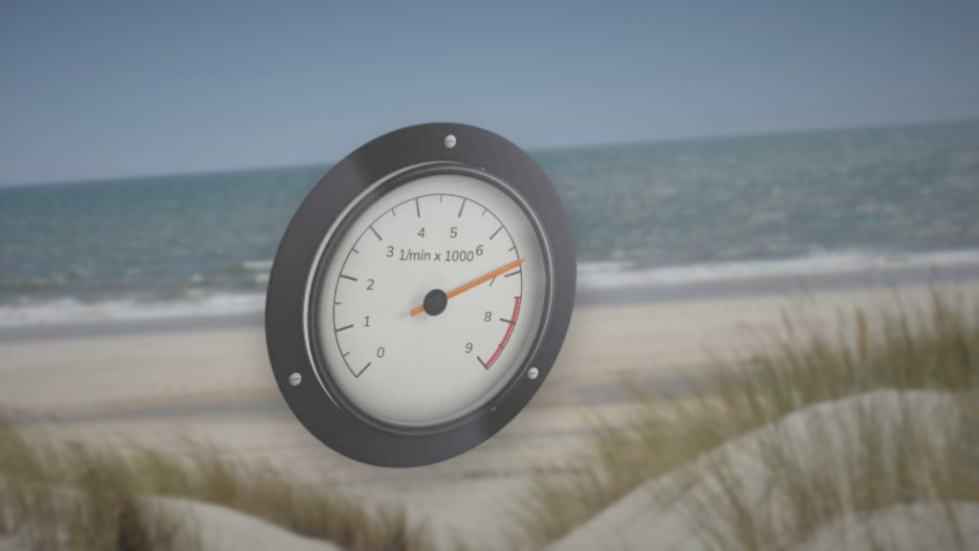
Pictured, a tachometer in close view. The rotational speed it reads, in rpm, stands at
6750 rpm
